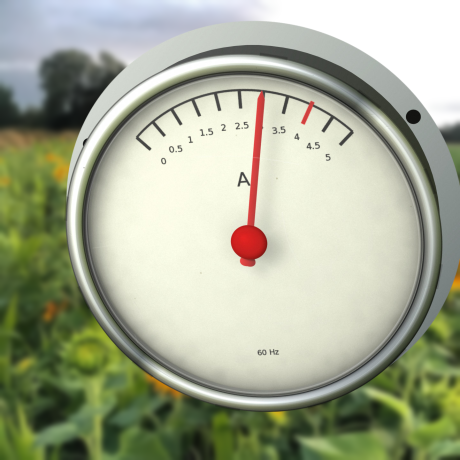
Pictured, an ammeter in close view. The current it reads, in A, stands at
3 A
